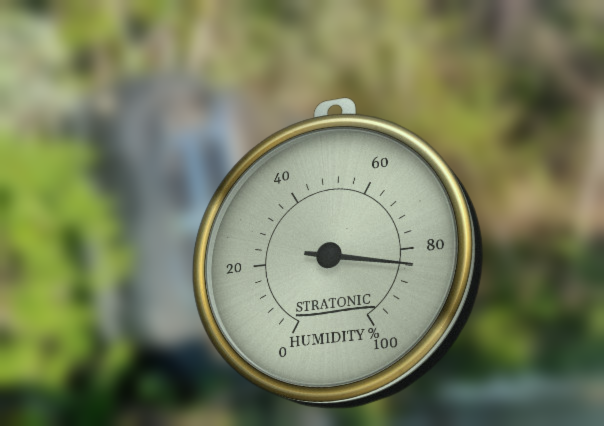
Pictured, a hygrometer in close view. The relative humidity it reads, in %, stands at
84 %
